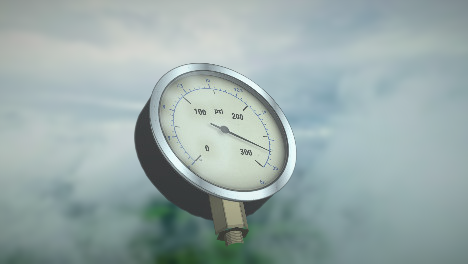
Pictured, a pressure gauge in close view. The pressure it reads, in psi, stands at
275 psi
